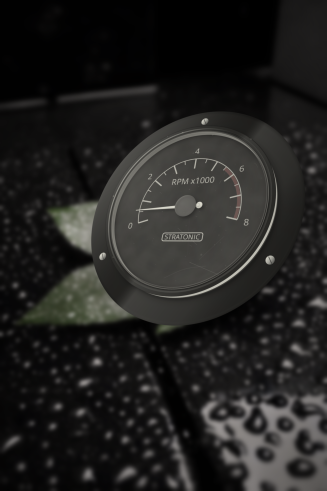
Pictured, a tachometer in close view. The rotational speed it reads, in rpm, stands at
500 rpm
